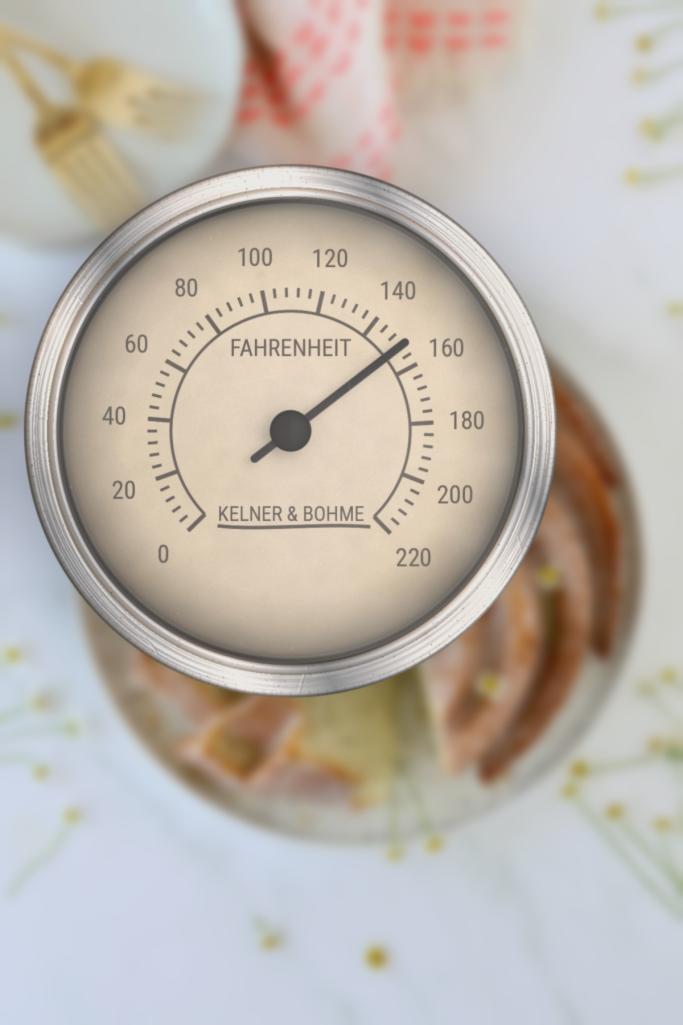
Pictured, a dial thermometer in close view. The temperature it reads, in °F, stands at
152 °F
